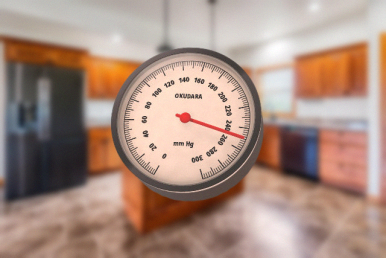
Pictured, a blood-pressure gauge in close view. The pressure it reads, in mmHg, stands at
250 mmHg
